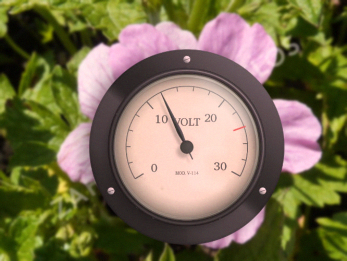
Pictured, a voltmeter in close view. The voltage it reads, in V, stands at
12 V
